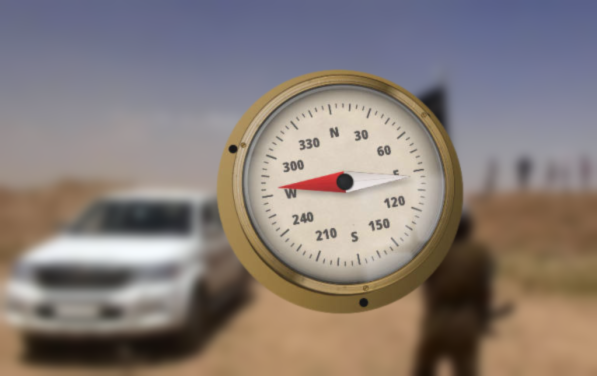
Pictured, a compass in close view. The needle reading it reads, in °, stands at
275 °
